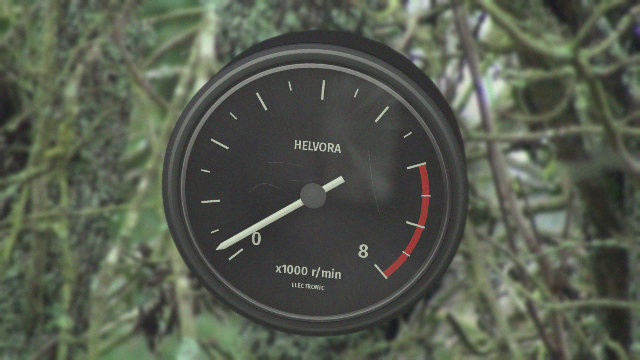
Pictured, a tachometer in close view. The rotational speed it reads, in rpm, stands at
250 rpm
